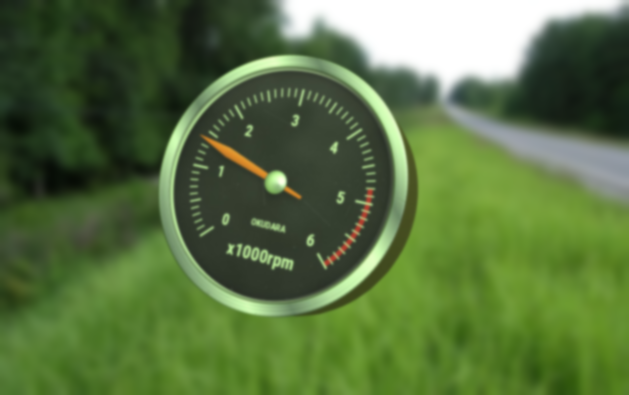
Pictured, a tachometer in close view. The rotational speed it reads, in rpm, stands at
1400 rpm
